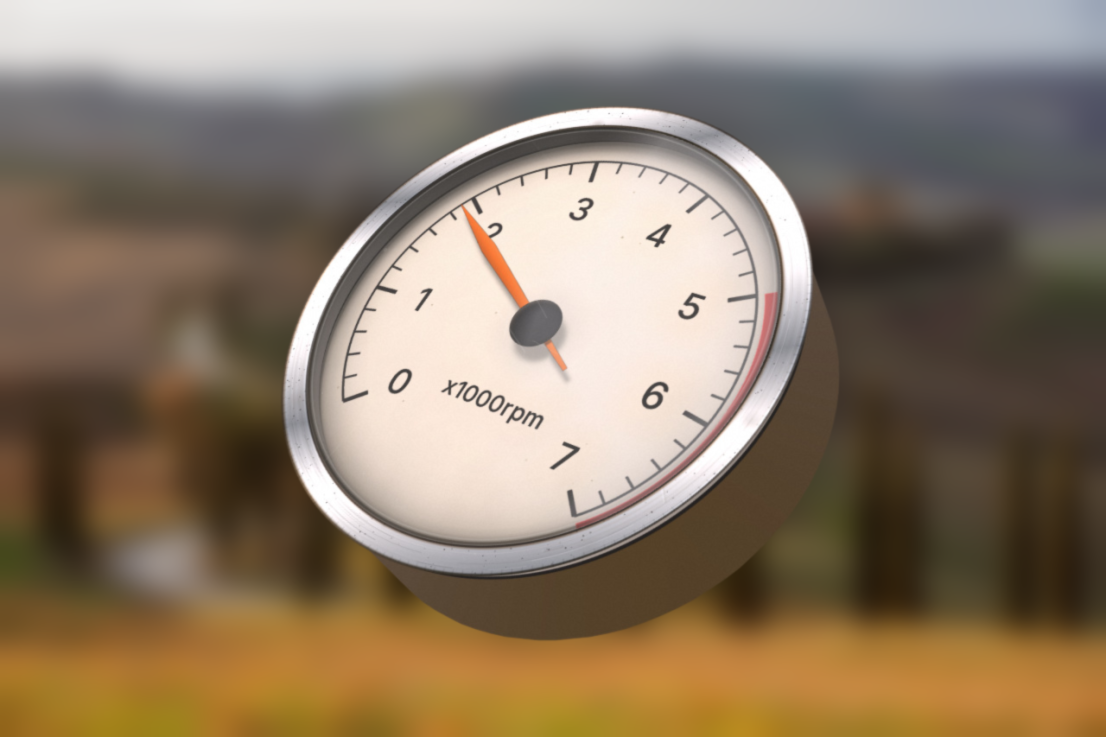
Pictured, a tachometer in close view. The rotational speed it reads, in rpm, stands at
1900 rpm
